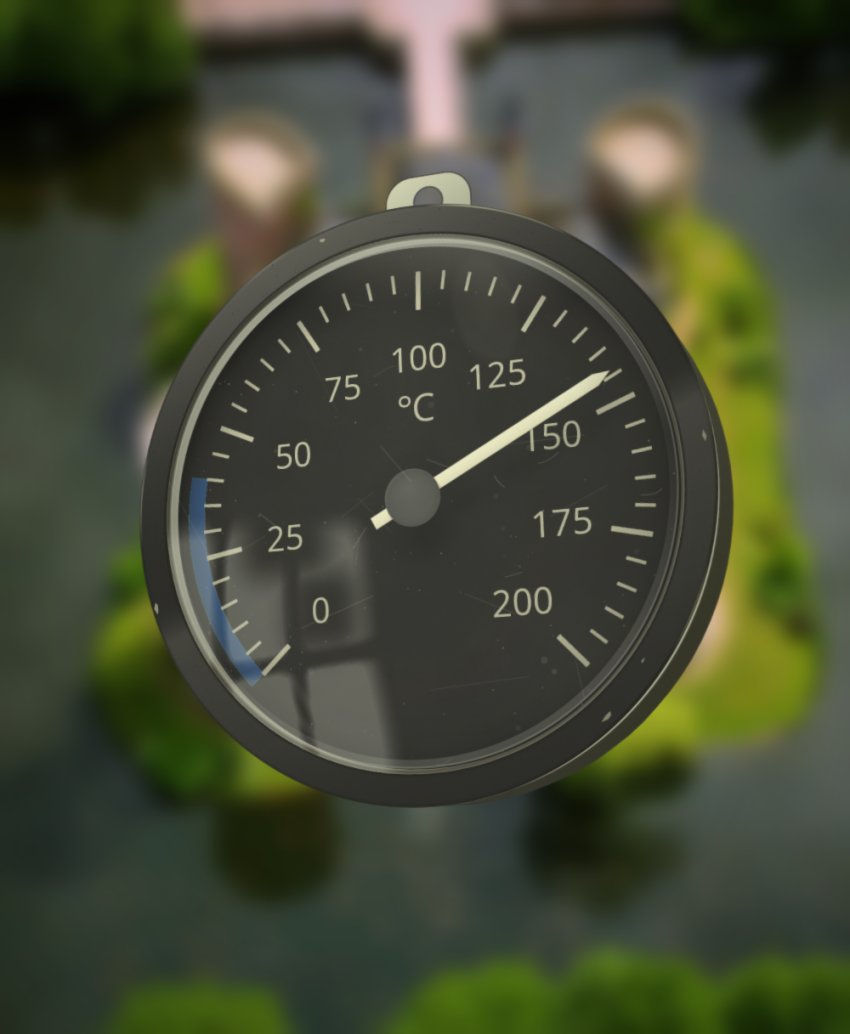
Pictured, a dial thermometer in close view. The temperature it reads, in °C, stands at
145 °C
